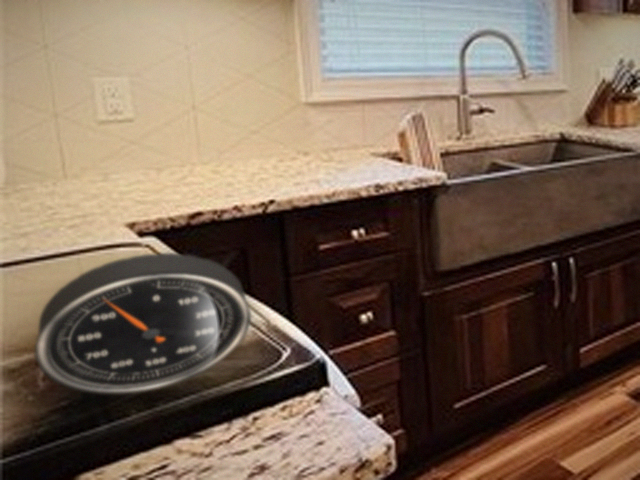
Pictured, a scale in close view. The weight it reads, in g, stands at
950 g
